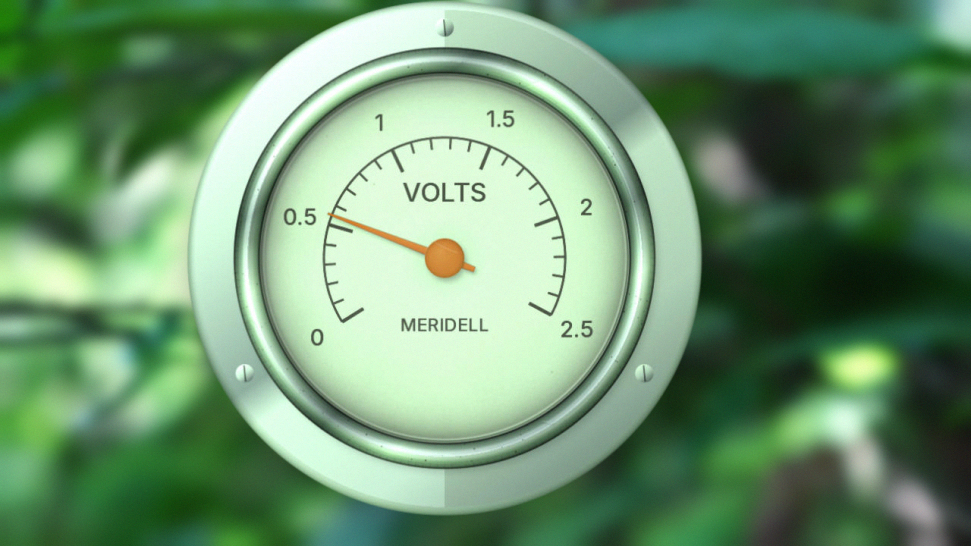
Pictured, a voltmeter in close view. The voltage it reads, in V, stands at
0.55 V
